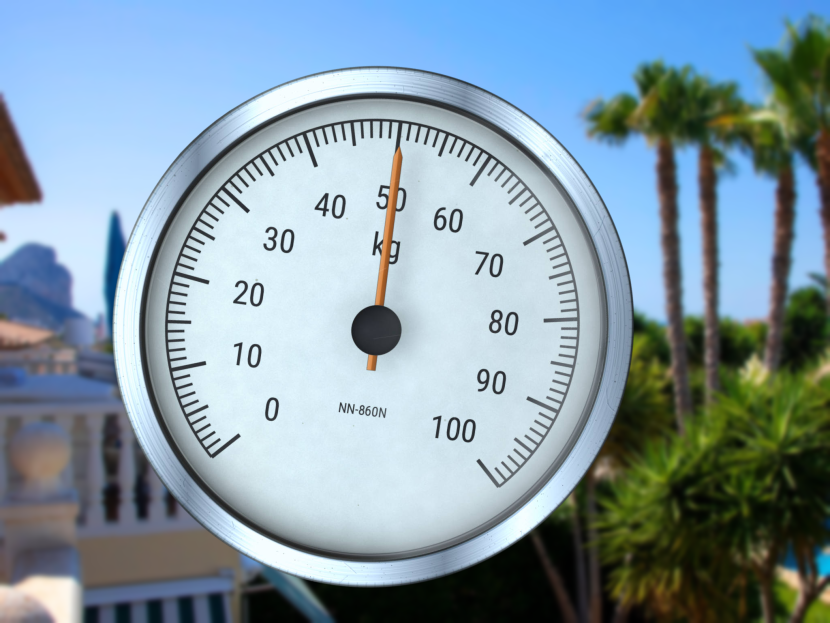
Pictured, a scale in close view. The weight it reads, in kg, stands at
50 kg
